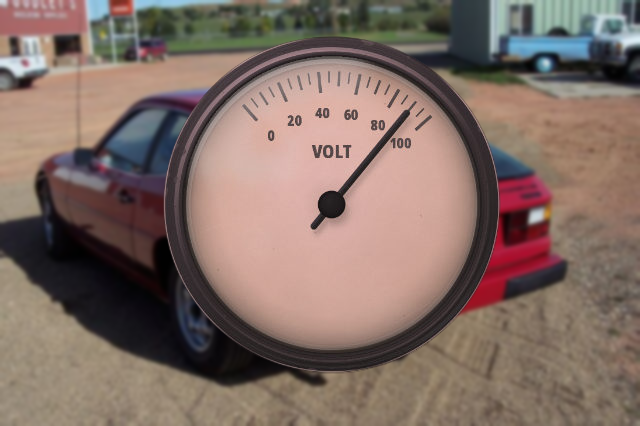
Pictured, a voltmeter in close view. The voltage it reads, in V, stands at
90 V
